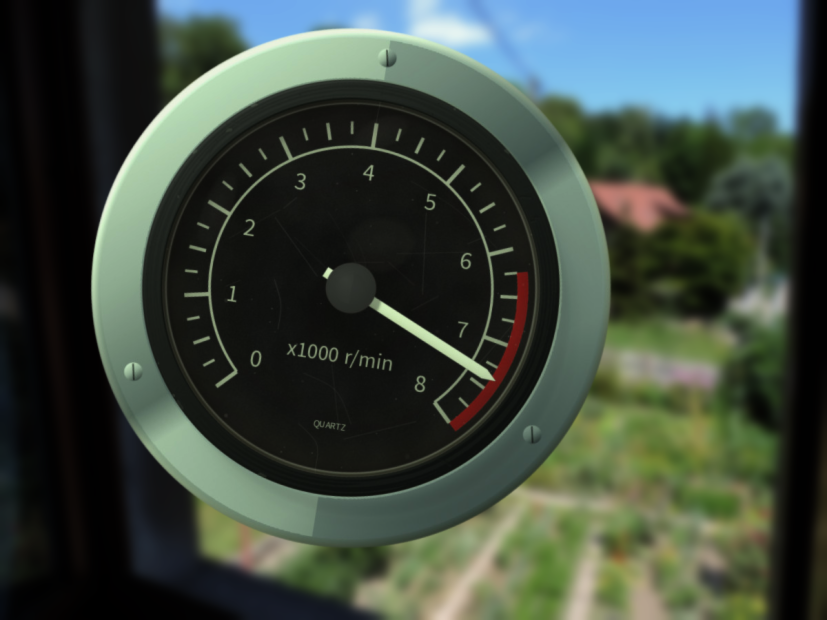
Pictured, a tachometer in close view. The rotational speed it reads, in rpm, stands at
7375 rpm
